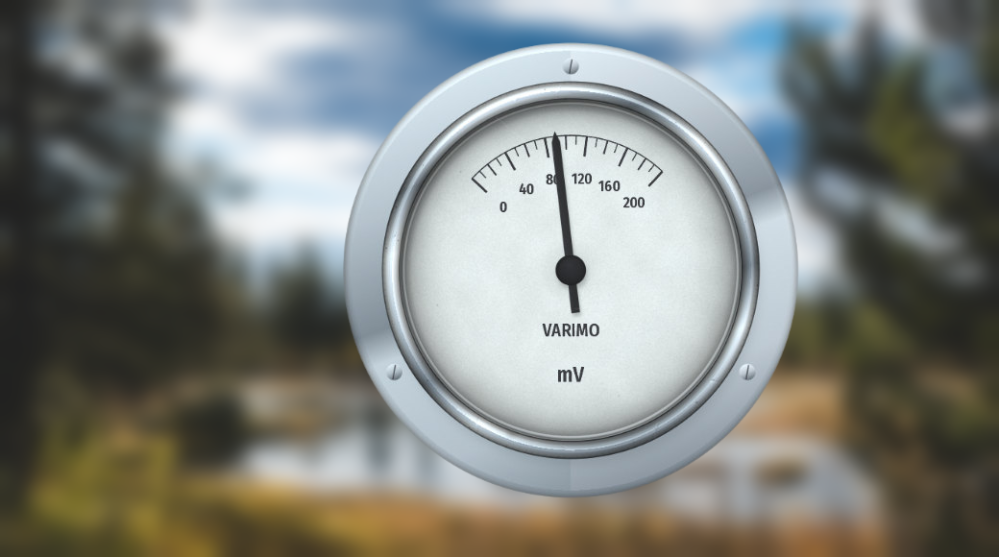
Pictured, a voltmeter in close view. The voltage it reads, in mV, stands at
90 mV
